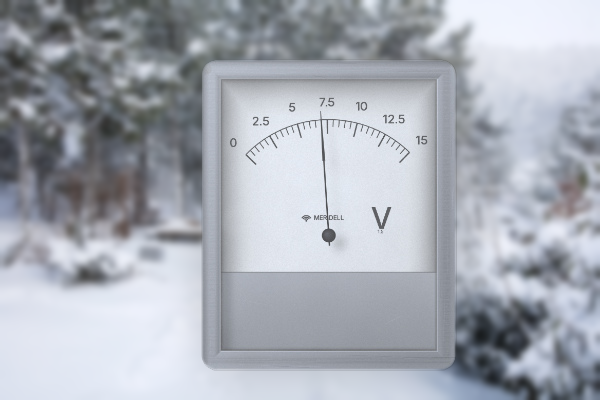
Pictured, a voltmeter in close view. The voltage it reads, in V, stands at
7 V
